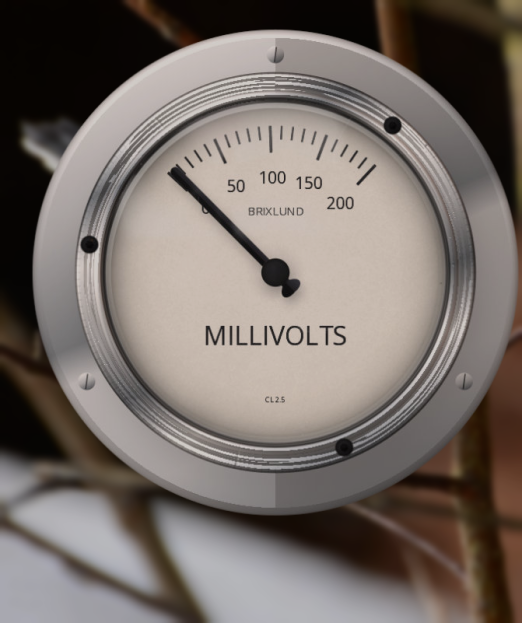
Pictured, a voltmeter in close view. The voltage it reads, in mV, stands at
5 mV
